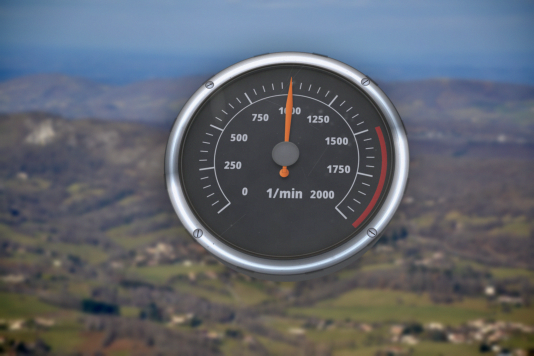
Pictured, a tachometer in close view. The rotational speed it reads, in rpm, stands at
1000 rpm
